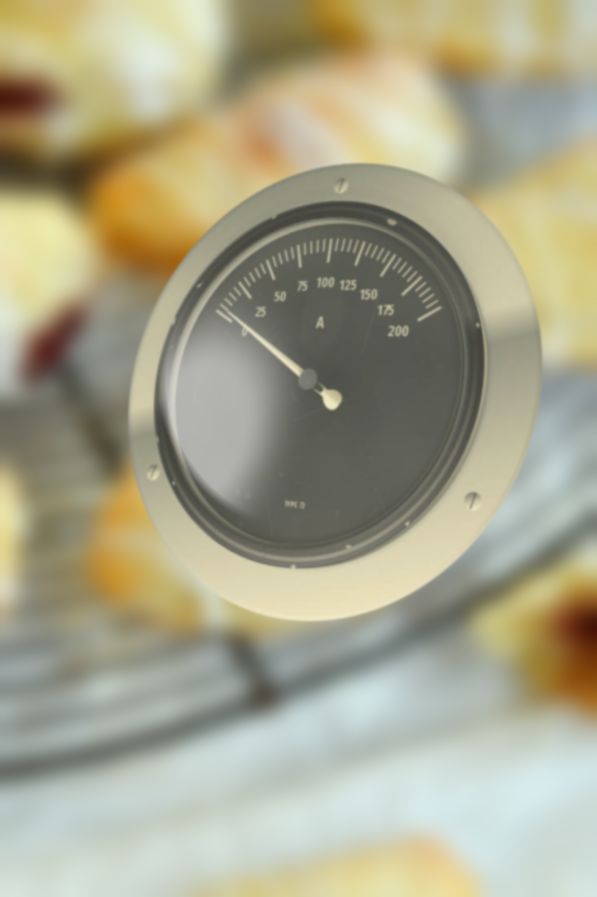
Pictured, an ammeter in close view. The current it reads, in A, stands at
5 A
